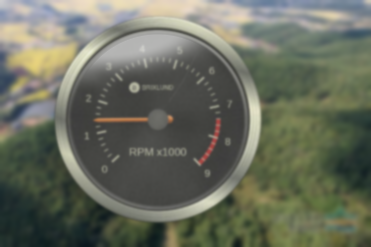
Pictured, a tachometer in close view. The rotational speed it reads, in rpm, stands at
1400 rpm
